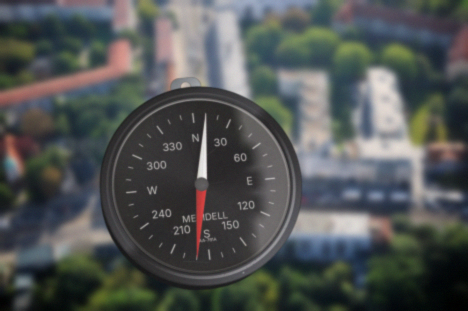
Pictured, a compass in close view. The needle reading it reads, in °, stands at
190 °
